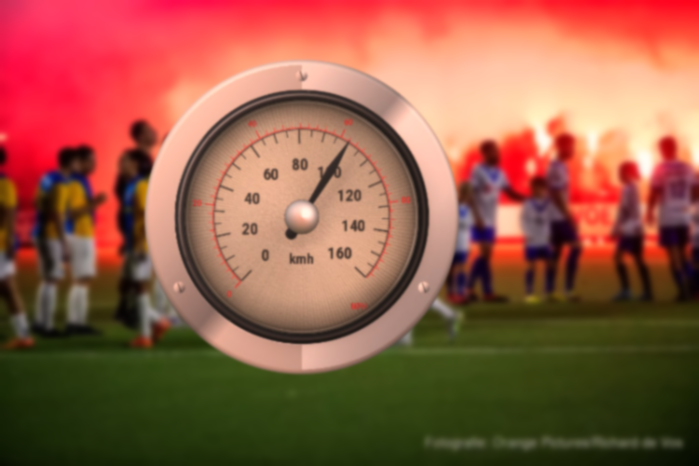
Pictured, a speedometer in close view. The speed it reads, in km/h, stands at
100 km/h
